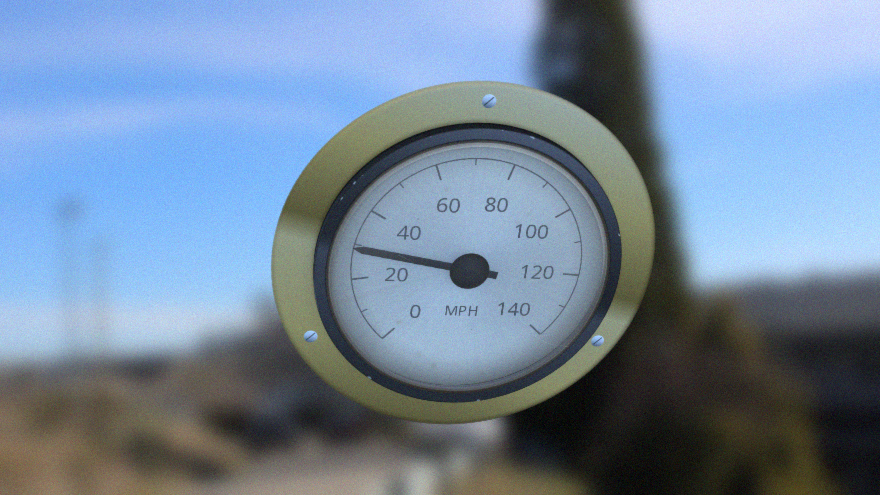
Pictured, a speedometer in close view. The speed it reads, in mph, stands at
30 mph
